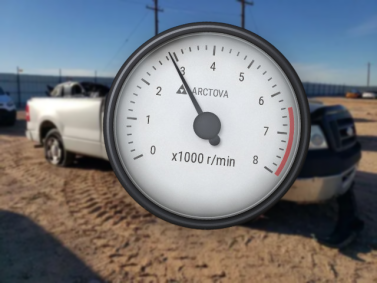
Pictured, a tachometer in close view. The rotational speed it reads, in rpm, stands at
2900 rpm
